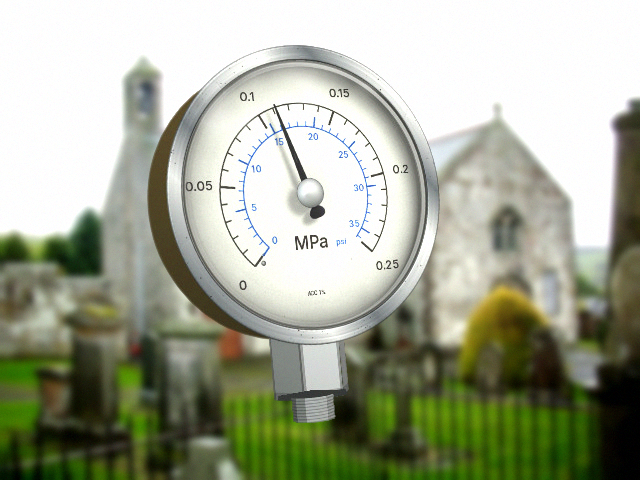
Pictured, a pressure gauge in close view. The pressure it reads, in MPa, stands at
0.11 MPa
